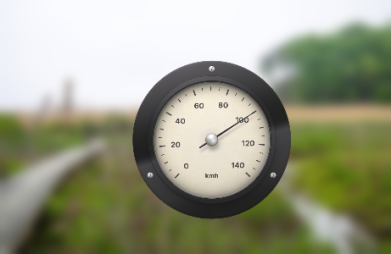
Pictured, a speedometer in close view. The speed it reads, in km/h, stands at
100 km/h
